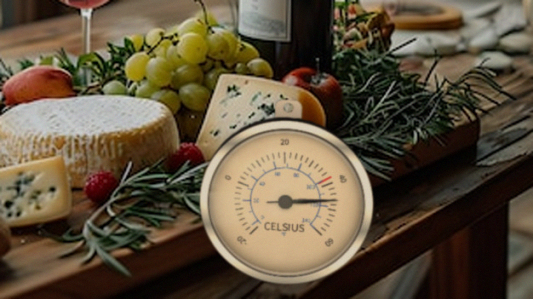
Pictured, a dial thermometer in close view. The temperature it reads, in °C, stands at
46 °C
